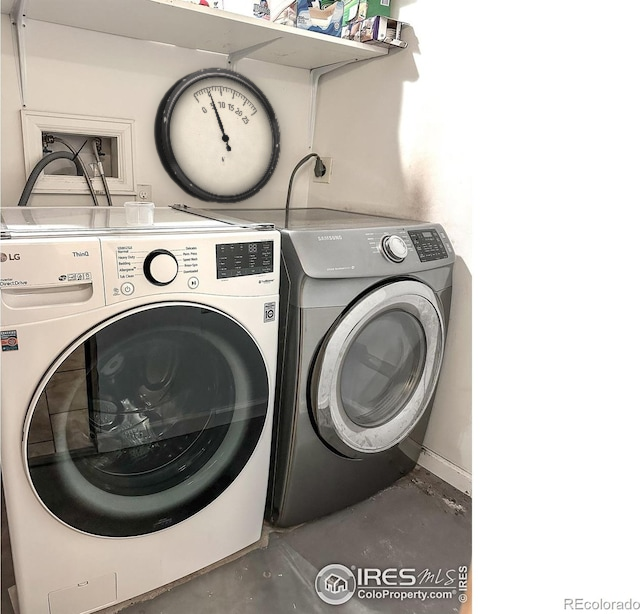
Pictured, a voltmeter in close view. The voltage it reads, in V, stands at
5 V
